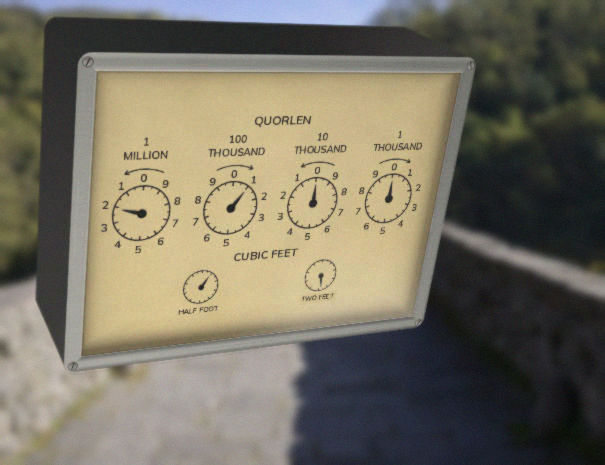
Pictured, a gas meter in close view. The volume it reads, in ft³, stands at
210000 ft³
